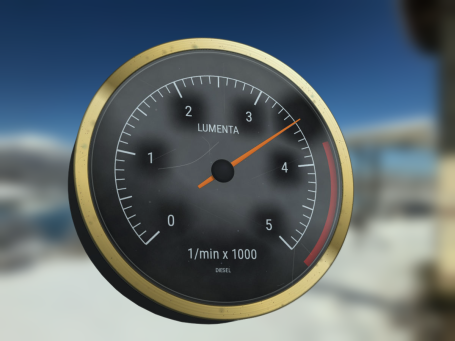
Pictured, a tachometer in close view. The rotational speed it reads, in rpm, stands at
3500 rpm
